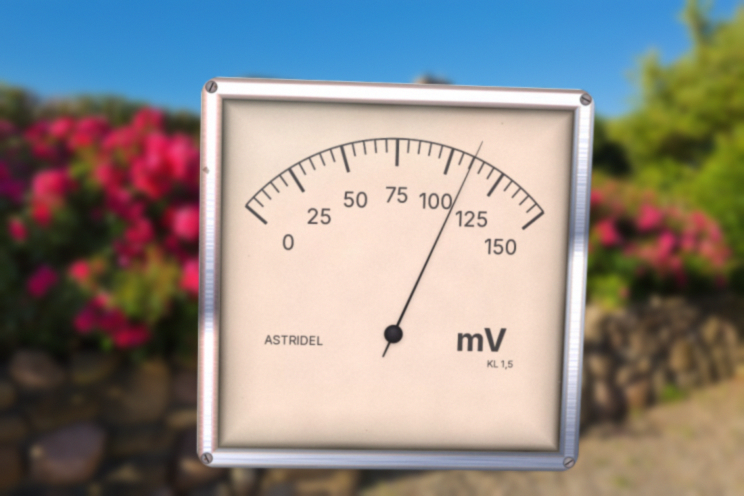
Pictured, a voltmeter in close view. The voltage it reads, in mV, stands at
110 mV
